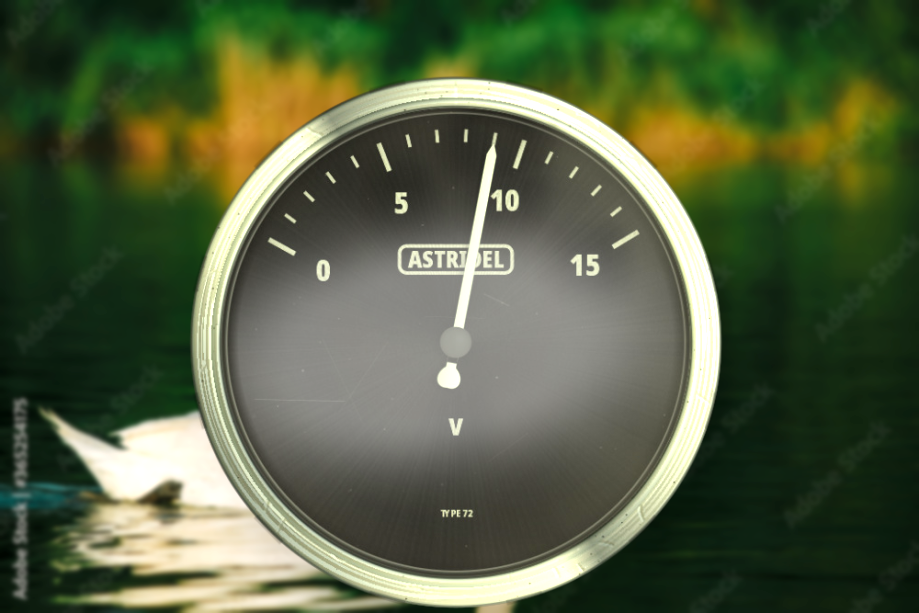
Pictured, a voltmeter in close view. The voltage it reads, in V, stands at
9 V
